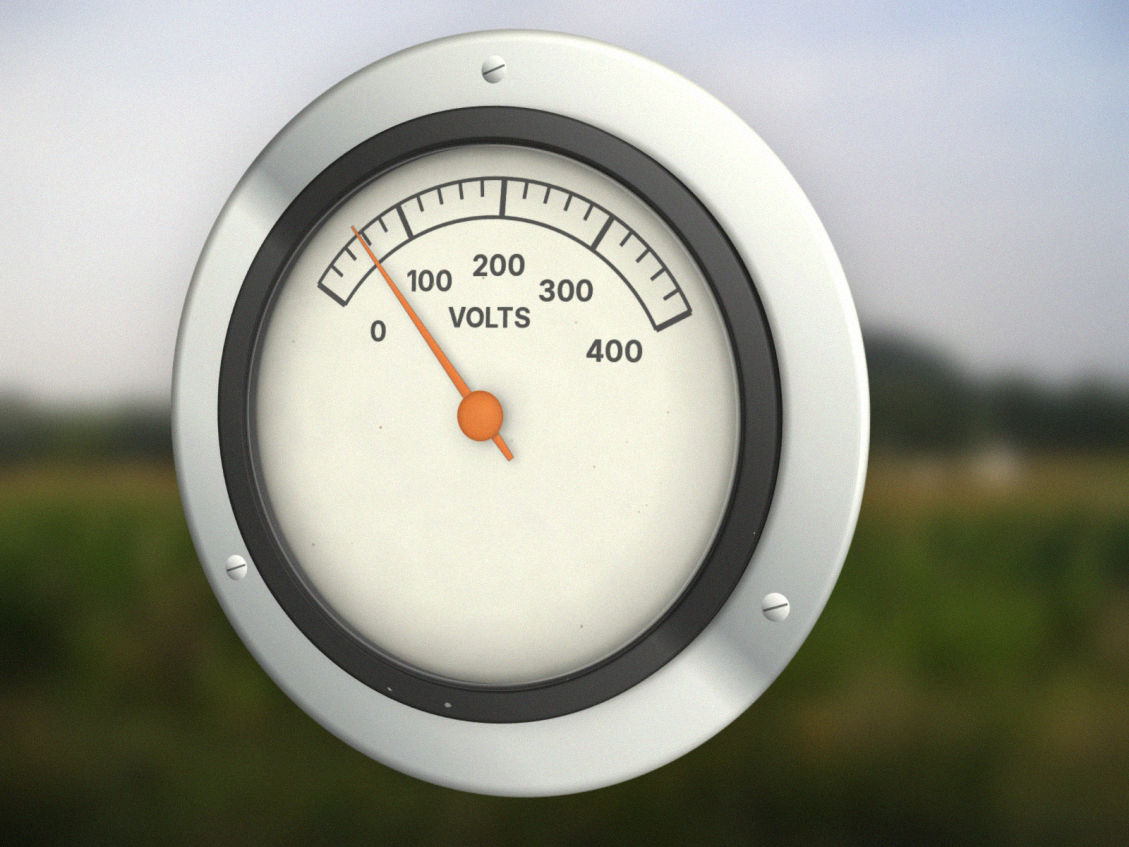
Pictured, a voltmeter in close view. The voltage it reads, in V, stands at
60 V
